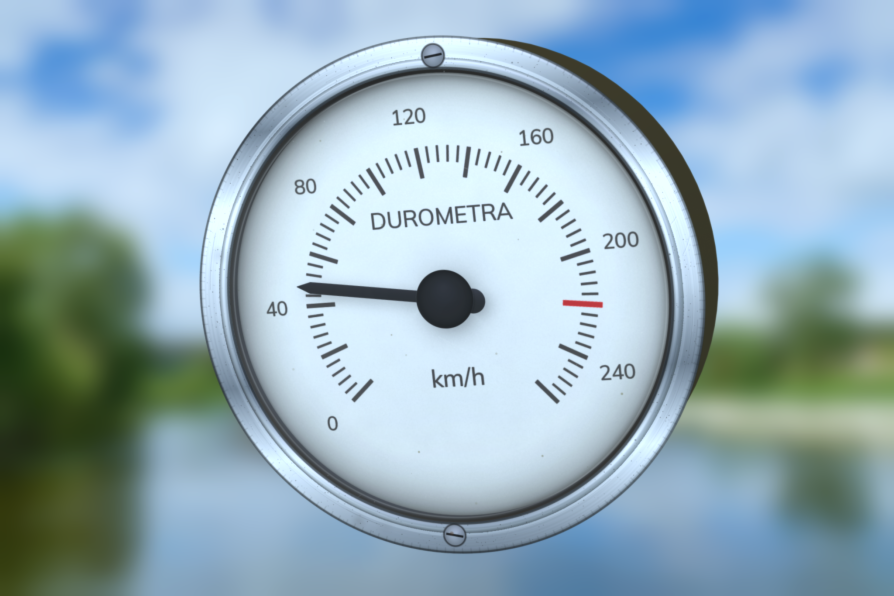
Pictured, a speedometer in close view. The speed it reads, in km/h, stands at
48 km/h
